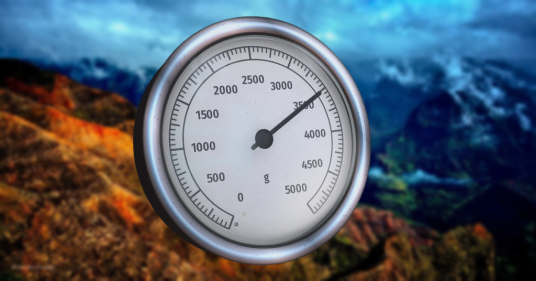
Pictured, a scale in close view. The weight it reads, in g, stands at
3500 g
